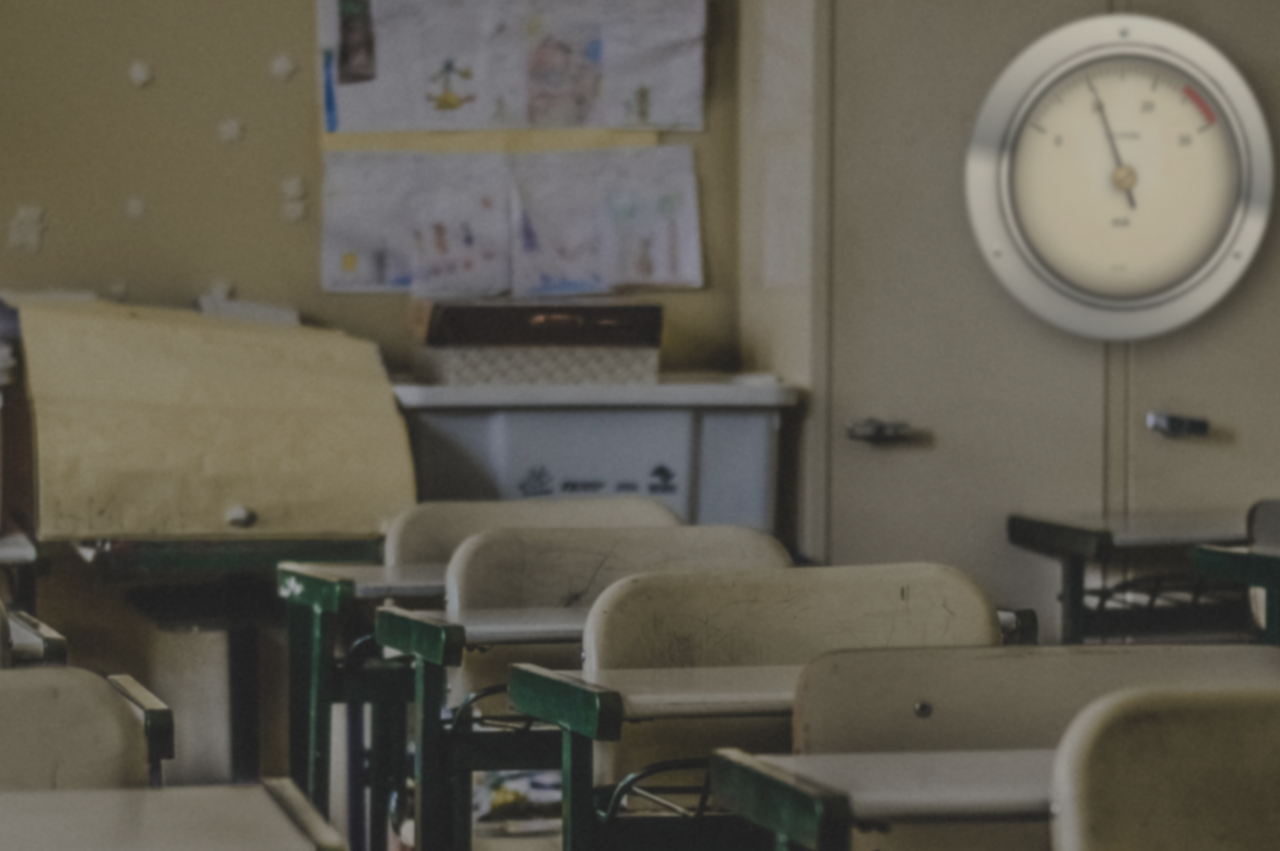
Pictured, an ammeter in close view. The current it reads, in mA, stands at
10 mA
